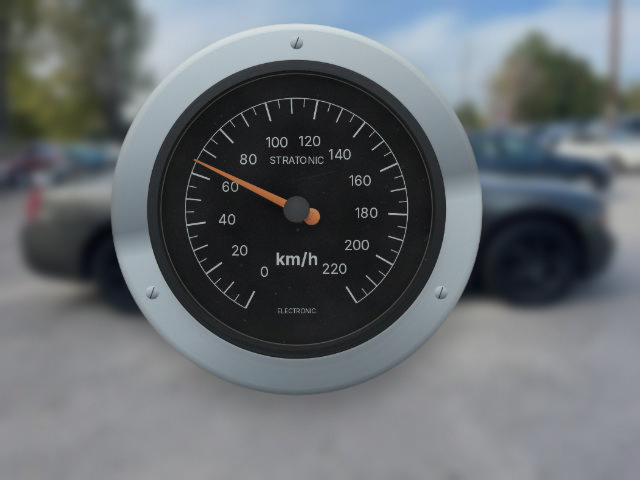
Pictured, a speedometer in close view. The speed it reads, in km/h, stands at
65 km/h
